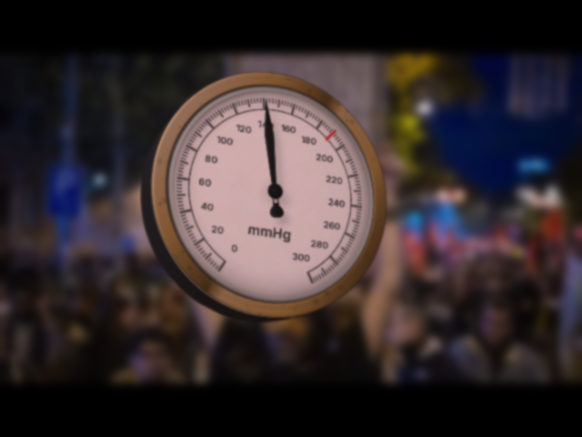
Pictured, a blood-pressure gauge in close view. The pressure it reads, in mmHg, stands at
140 mmHg
